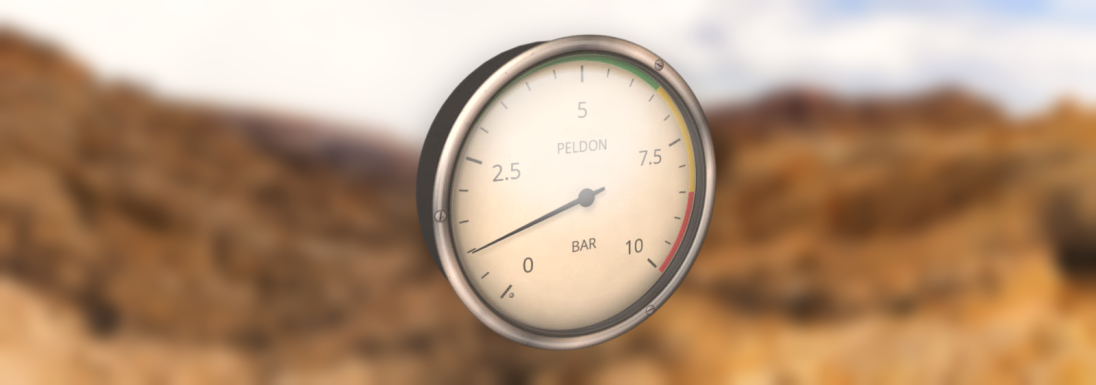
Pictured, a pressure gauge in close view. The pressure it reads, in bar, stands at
1 bar
